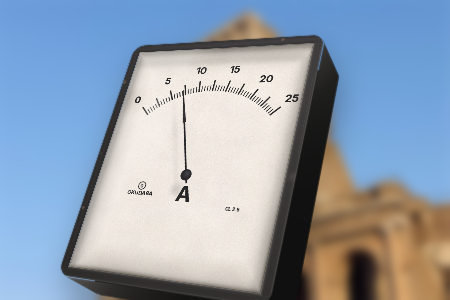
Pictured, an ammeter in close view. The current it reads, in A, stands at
7.5 A
